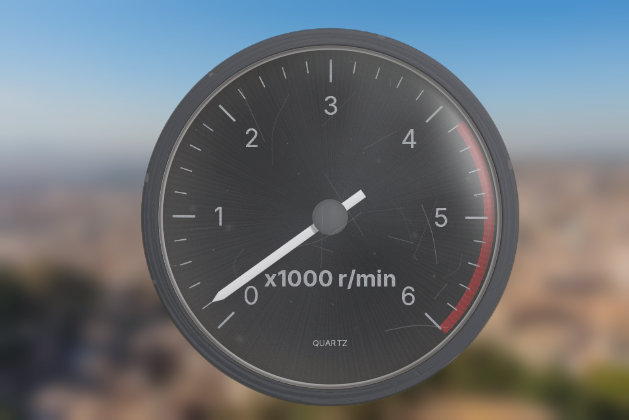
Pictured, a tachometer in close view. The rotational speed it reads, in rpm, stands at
200 rpm
